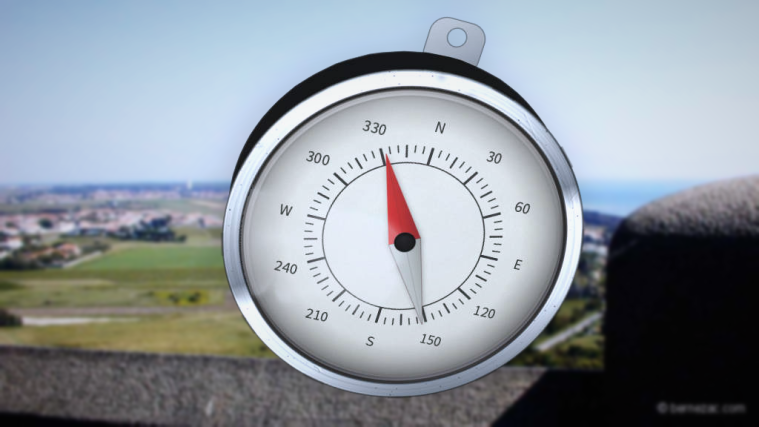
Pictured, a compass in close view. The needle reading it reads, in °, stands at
332.5 °
